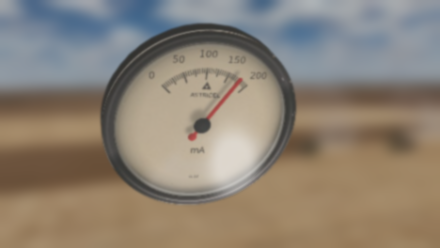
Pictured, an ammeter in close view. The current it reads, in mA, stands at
175 mA
